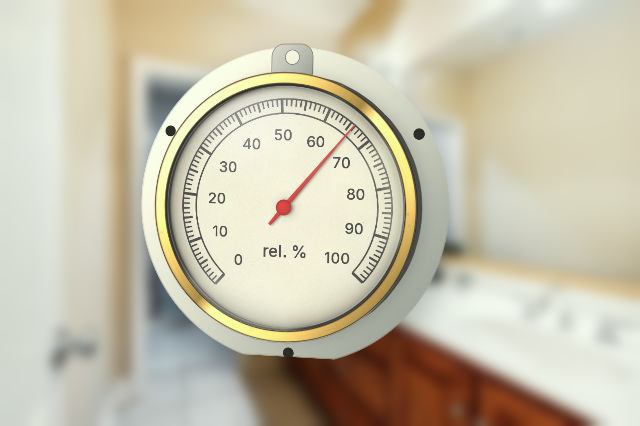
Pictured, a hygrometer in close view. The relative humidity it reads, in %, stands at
66 %
